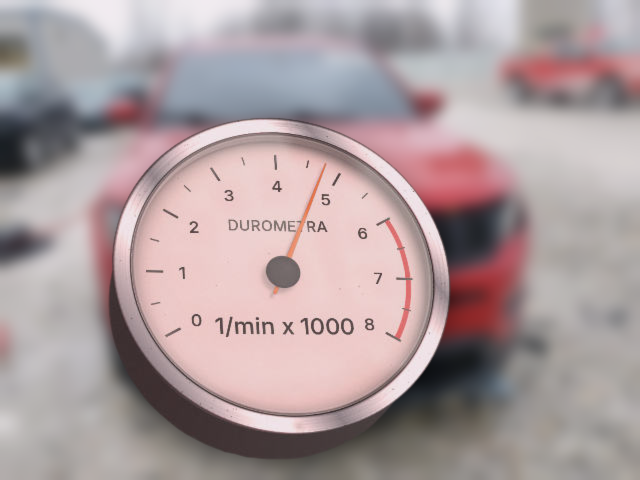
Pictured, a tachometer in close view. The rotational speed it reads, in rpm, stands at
4750 rpm
